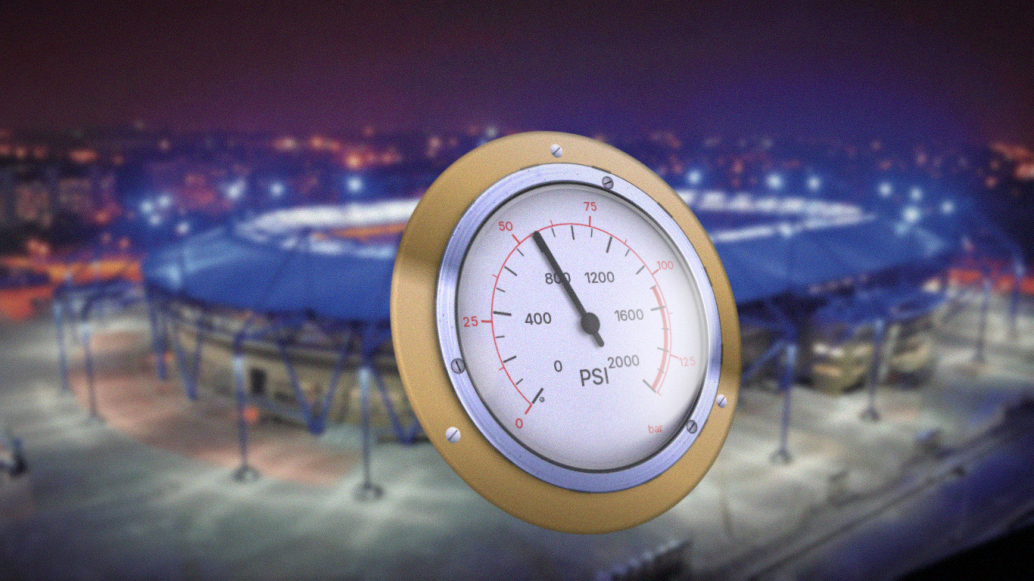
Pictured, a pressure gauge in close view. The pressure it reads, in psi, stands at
800 psi
